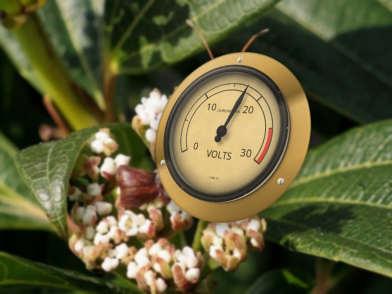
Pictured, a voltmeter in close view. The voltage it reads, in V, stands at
17.5 V
